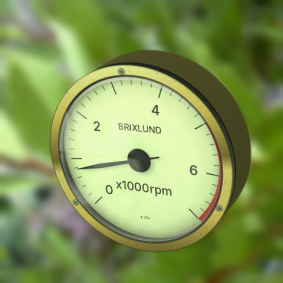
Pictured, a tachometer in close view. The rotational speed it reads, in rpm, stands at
800 rpm
